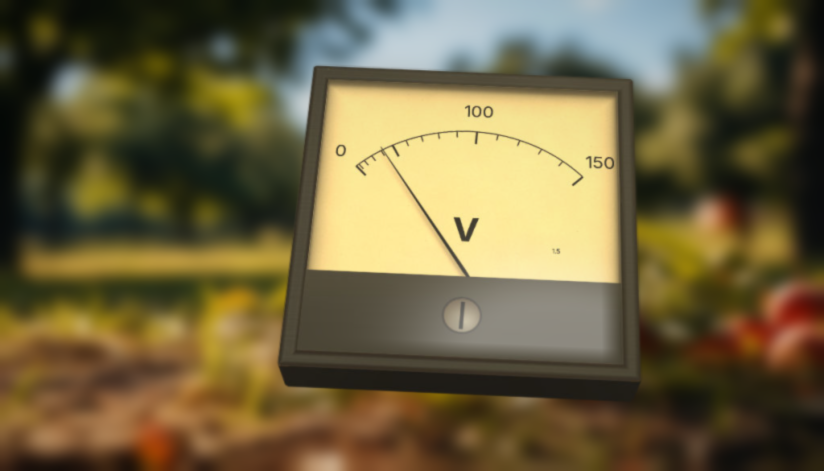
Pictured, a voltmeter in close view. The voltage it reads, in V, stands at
40 V
